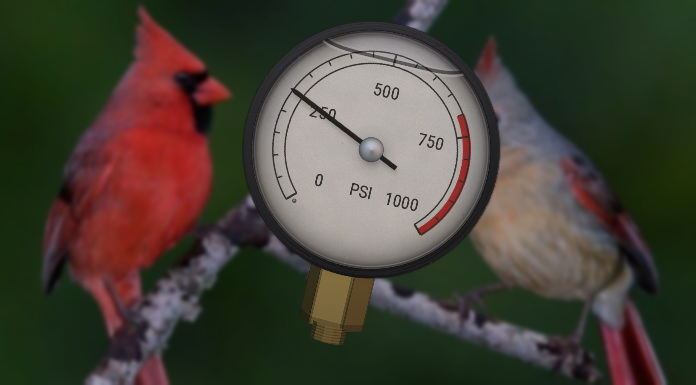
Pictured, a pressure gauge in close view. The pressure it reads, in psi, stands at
250 psi
